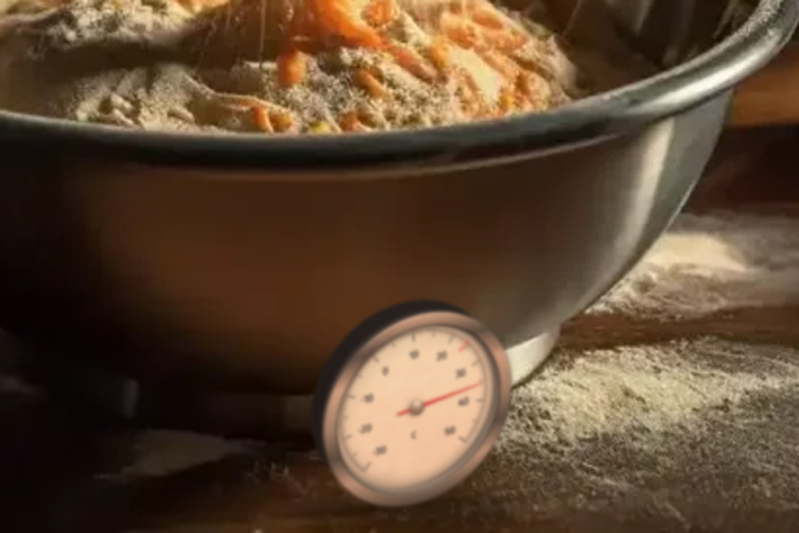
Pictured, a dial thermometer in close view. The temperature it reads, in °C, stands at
35 °C
